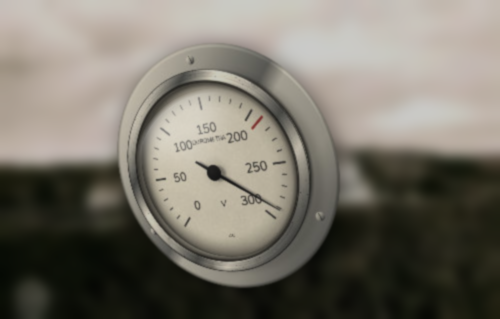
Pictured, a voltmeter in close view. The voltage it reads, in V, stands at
290 V
